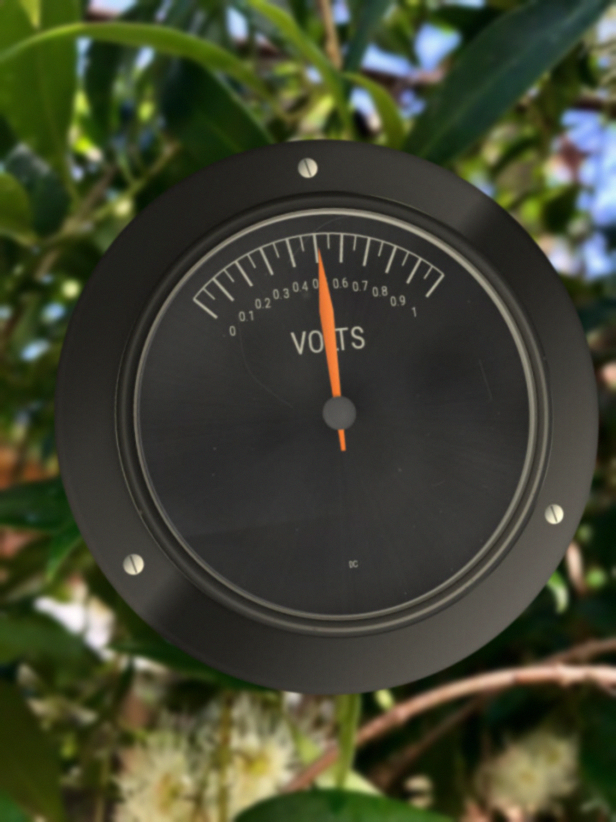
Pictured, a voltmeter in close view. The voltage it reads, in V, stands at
0.5 V
